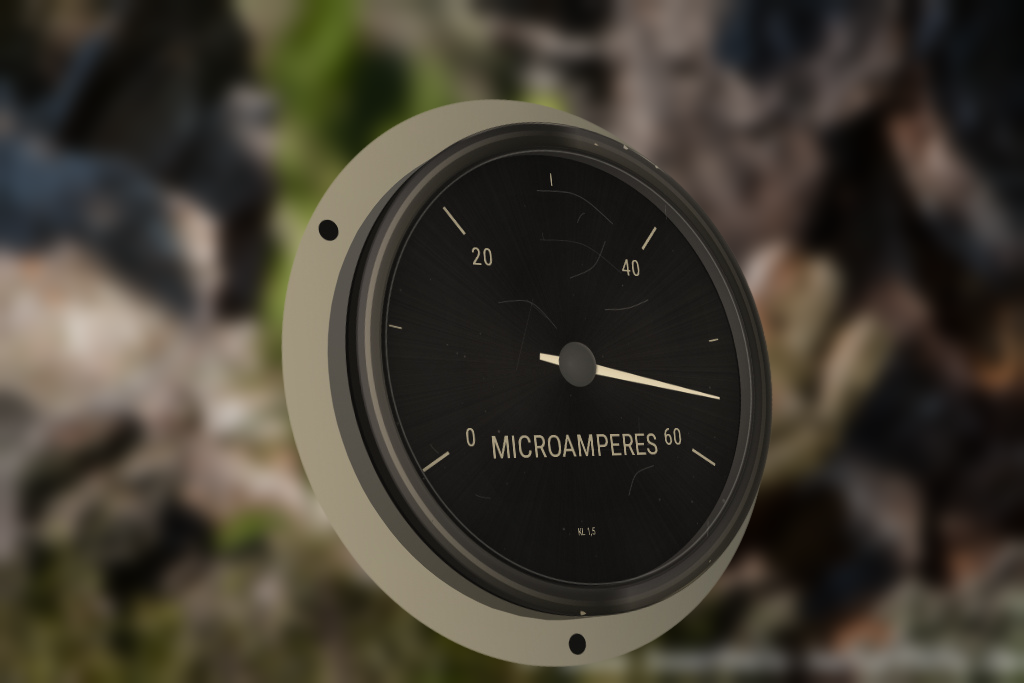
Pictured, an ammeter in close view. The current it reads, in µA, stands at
55 µA
